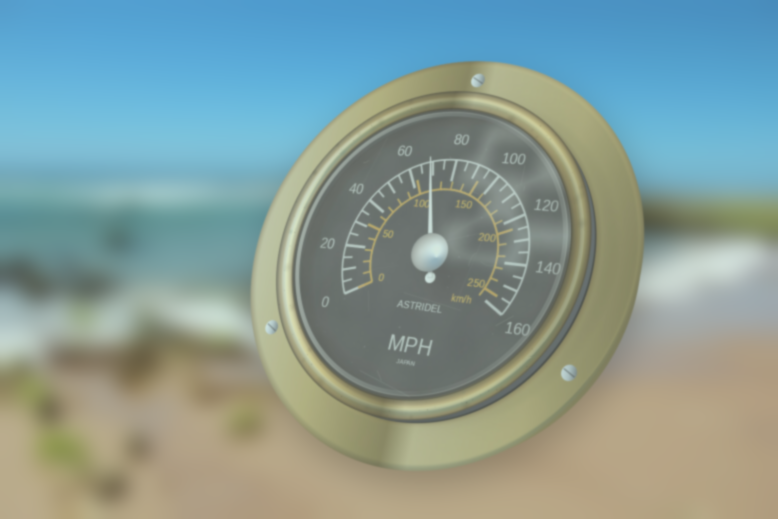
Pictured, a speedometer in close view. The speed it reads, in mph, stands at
70 mph
